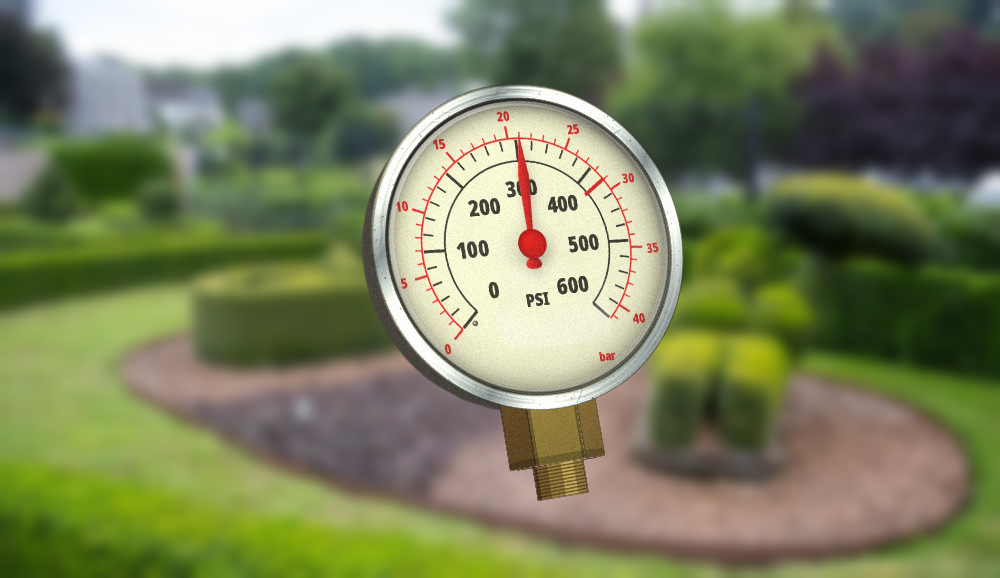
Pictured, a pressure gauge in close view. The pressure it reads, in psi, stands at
300 psi
